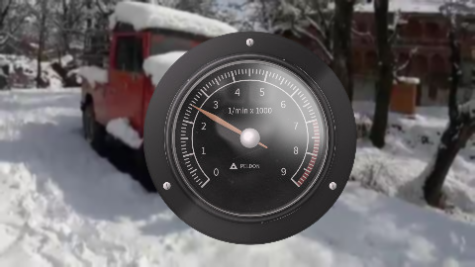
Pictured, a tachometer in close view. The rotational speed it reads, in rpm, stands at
2500 rpm
